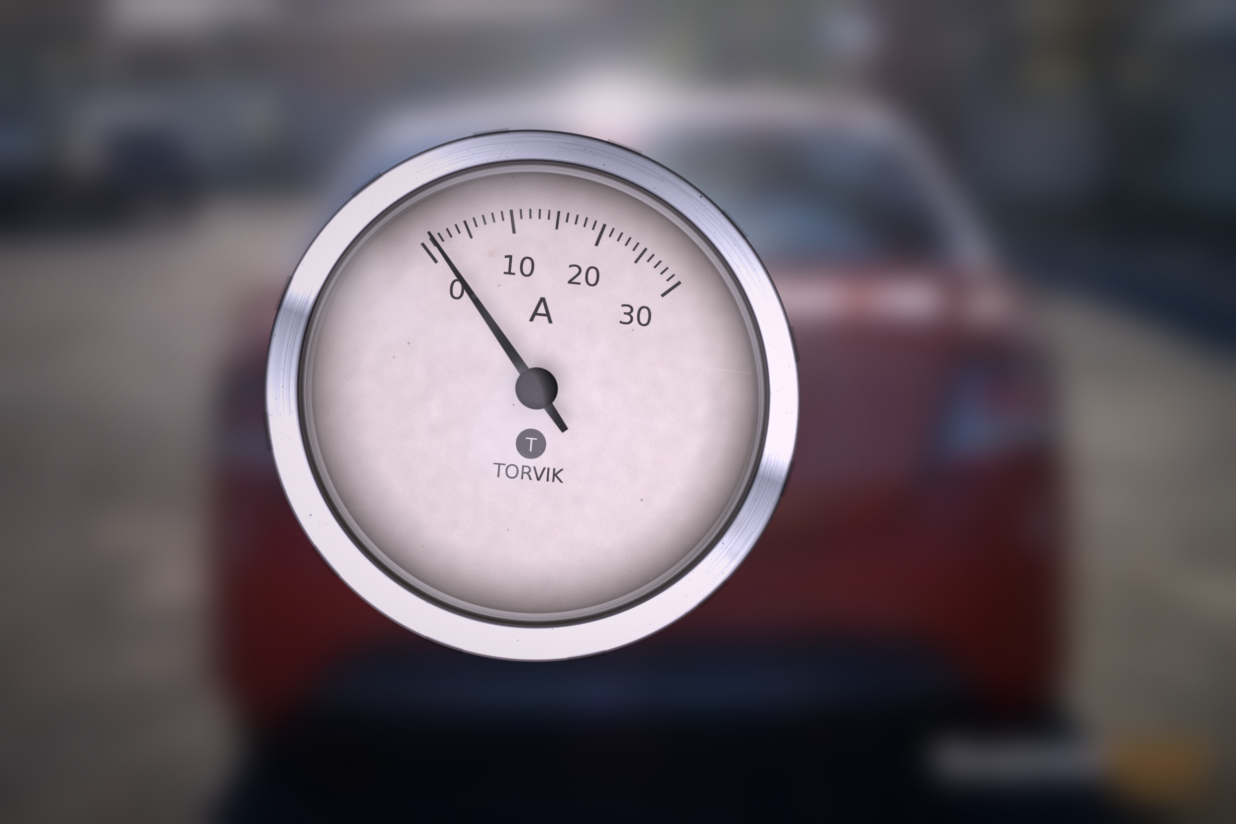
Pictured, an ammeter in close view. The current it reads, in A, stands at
1 A
